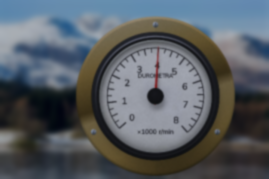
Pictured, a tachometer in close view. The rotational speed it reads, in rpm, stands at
4000 rpm
